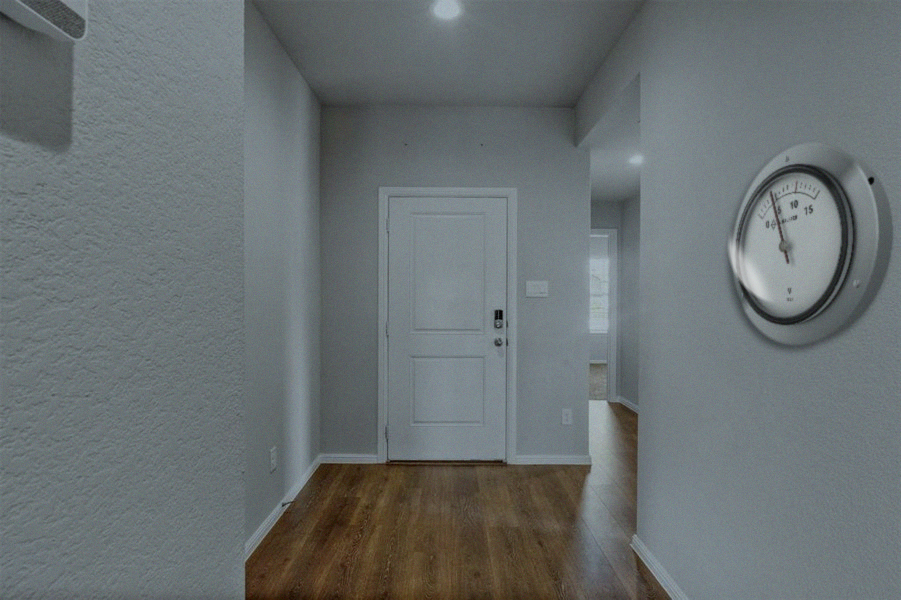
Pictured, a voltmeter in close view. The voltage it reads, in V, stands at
5 V
